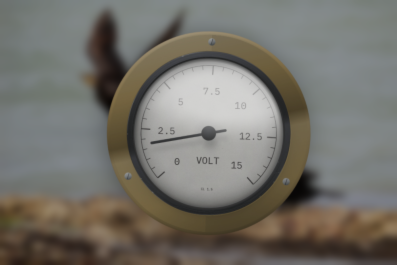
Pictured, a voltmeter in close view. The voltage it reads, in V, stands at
1.75 V
